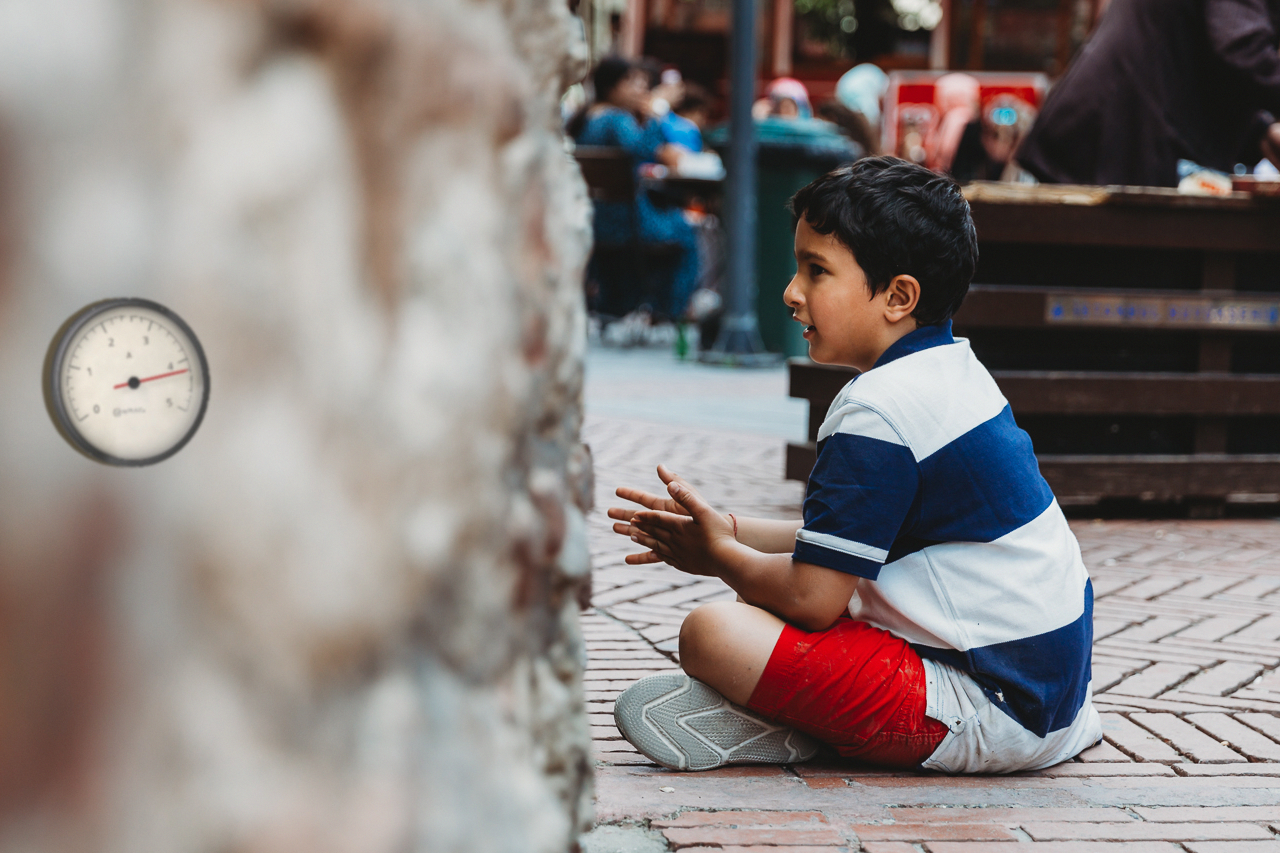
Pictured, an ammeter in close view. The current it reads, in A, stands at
4.2 A
